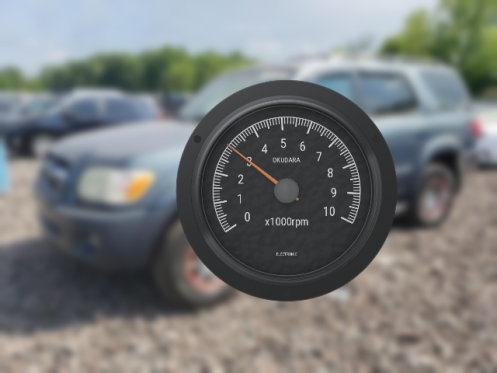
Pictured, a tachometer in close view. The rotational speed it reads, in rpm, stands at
3000 rpm
